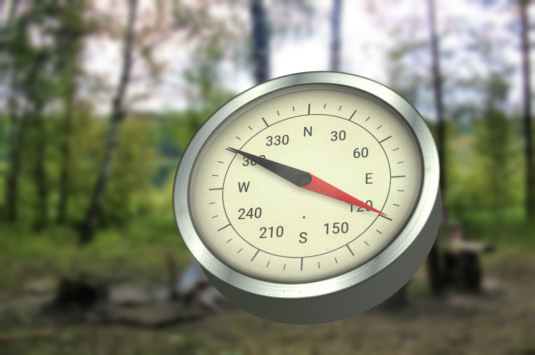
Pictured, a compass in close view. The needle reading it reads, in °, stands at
120 °
